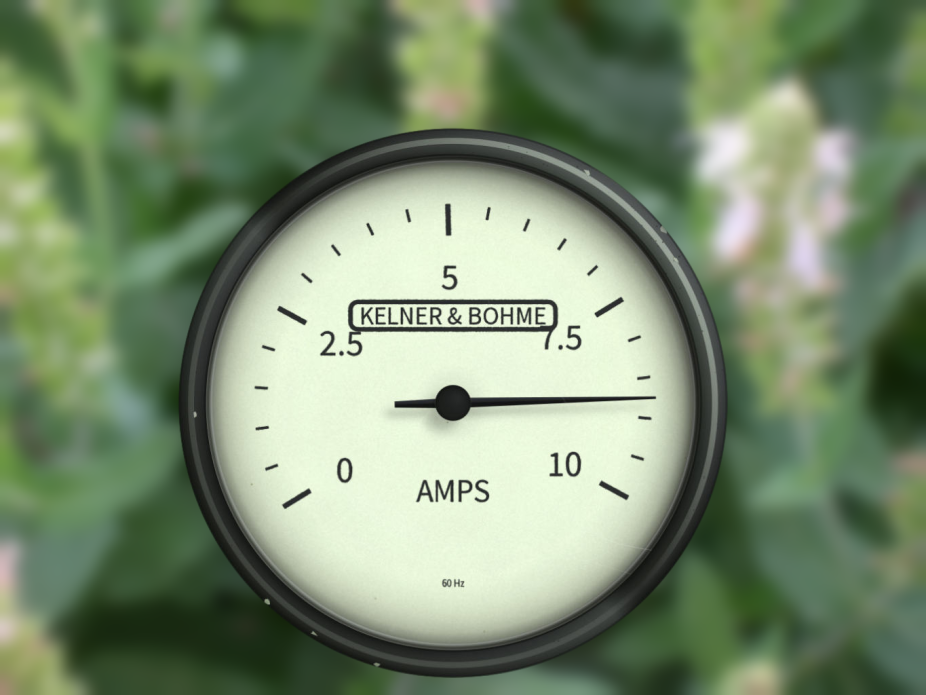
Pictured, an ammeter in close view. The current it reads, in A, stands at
8.75 A
